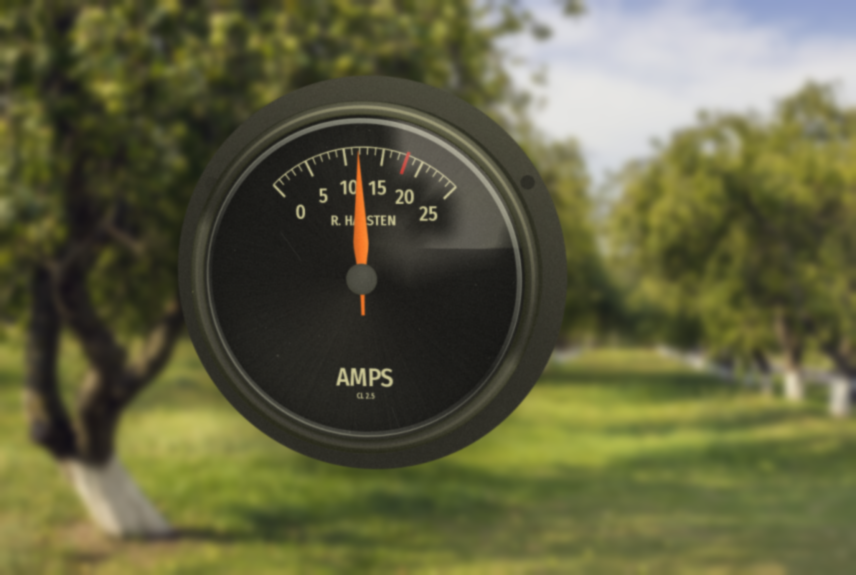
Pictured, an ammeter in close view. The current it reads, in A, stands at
12 A
